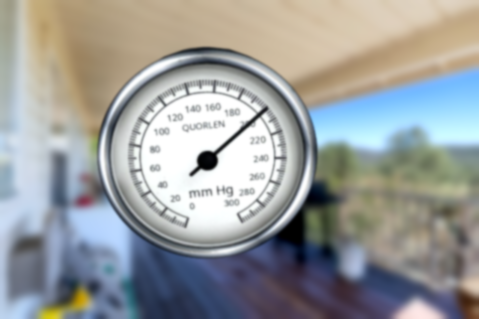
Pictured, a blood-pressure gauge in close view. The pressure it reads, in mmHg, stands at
200 mmHg
